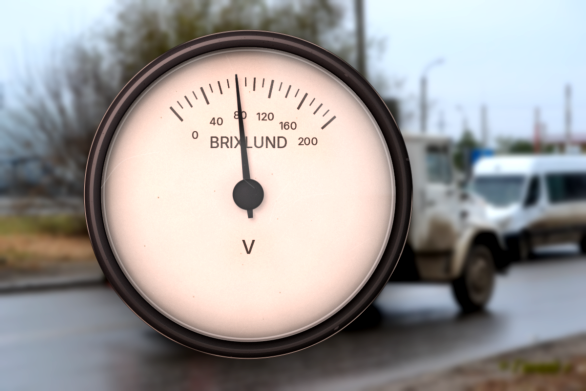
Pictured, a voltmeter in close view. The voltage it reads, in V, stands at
80 V
